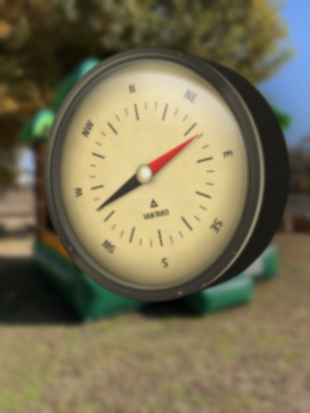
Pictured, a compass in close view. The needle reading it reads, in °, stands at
70 °
